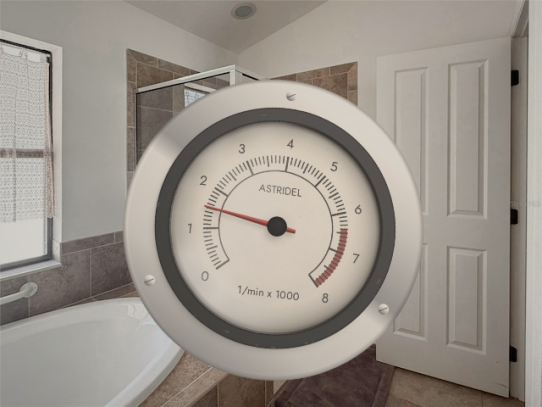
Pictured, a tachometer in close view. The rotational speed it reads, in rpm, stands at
1500 rpm
